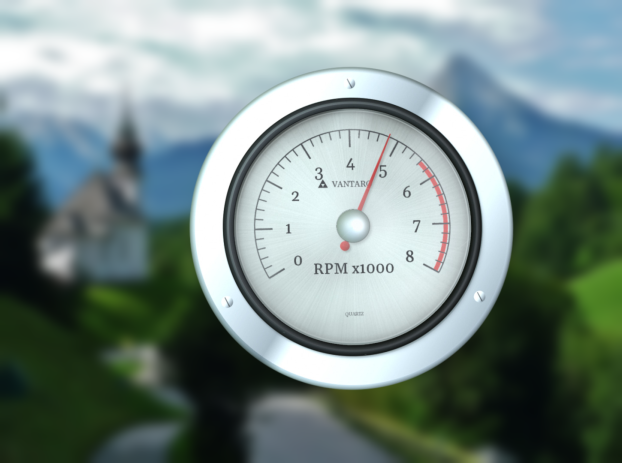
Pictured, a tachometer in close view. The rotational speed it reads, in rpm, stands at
4800 rpm
